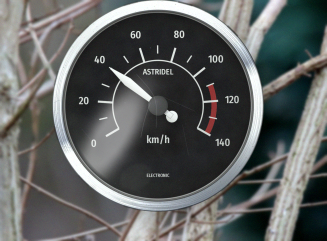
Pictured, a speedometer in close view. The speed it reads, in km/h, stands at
40 km/h
